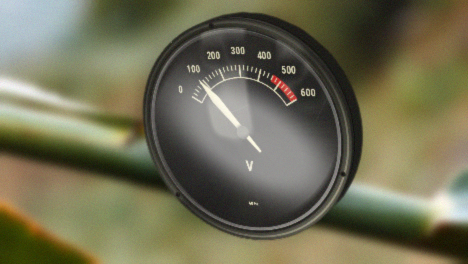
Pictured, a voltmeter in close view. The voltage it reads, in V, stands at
100 V
